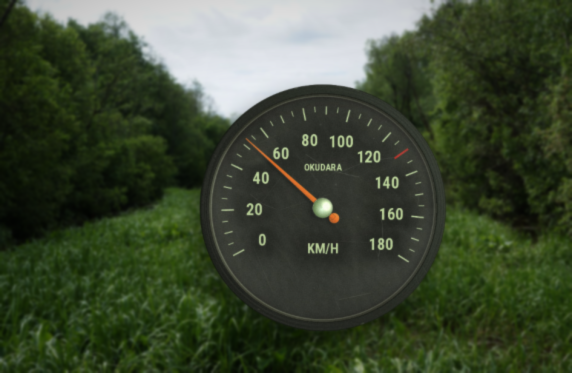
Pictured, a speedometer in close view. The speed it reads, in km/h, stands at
52.5 km/h
